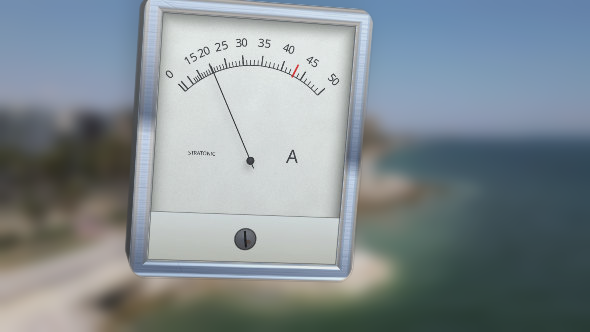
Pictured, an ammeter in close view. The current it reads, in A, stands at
20 A
